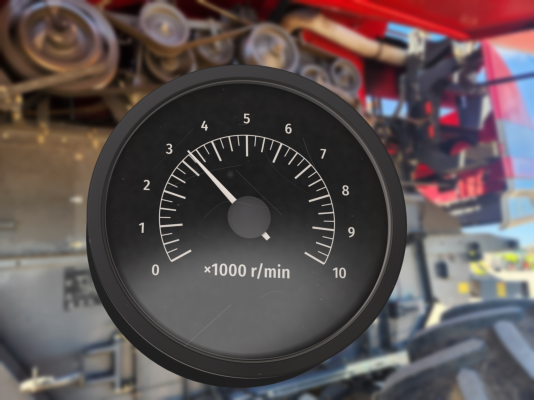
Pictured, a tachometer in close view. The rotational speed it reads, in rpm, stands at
3250 rpm
